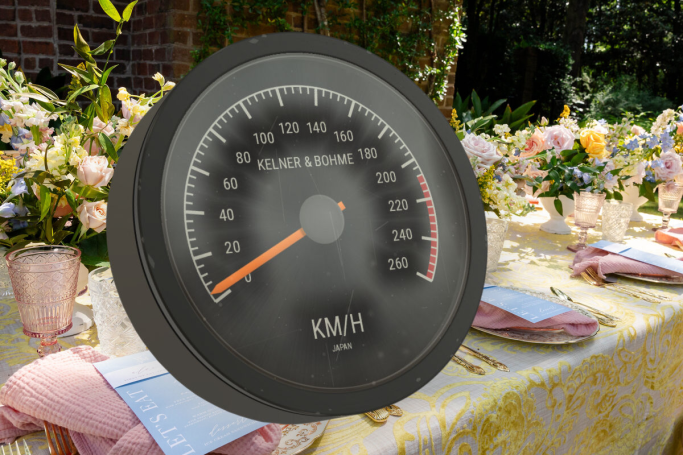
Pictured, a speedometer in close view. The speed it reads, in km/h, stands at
4 km/h
